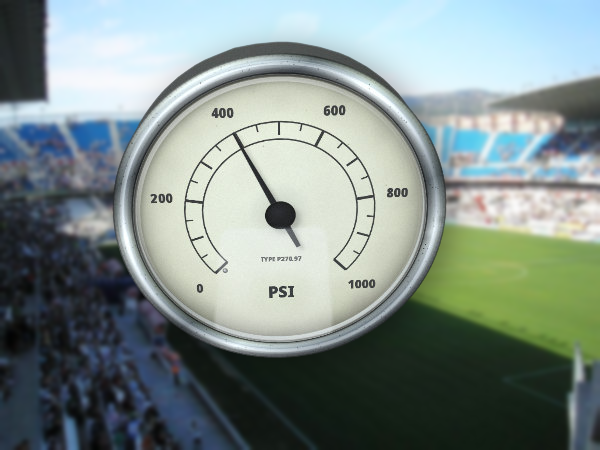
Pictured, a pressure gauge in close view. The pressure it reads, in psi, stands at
400 psi
